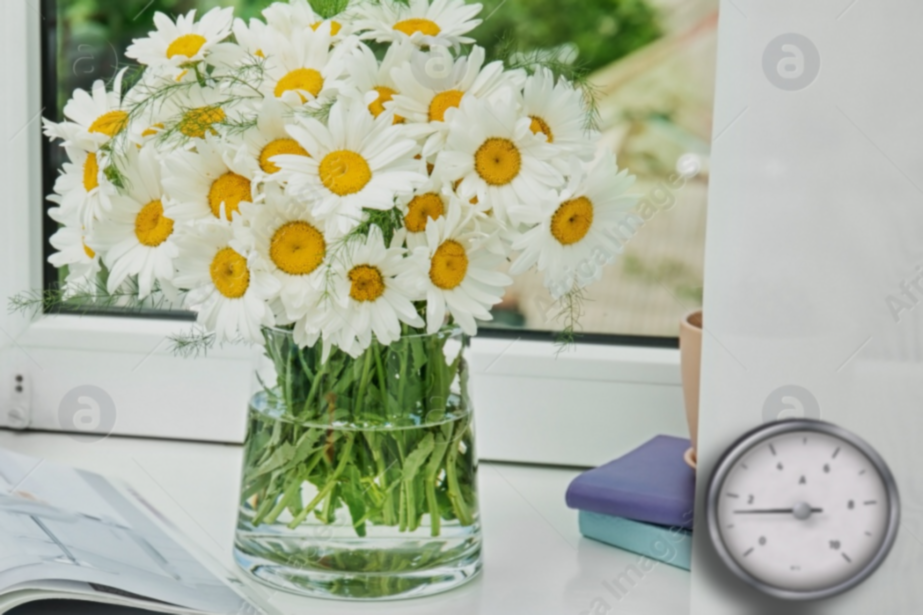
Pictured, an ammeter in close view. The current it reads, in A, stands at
1.5 A
